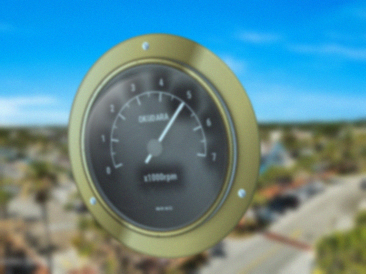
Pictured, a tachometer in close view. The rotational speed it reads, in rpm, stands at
5000 rpm
